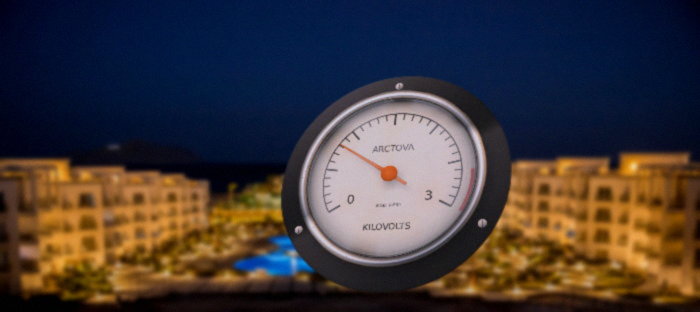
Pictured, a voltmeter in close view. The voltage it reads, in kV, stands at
0.8 kV
